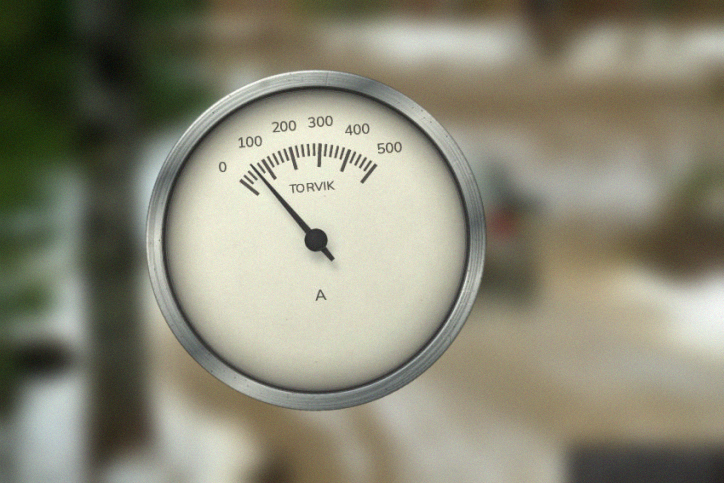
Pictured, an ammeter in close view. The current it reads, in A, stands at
60 A
